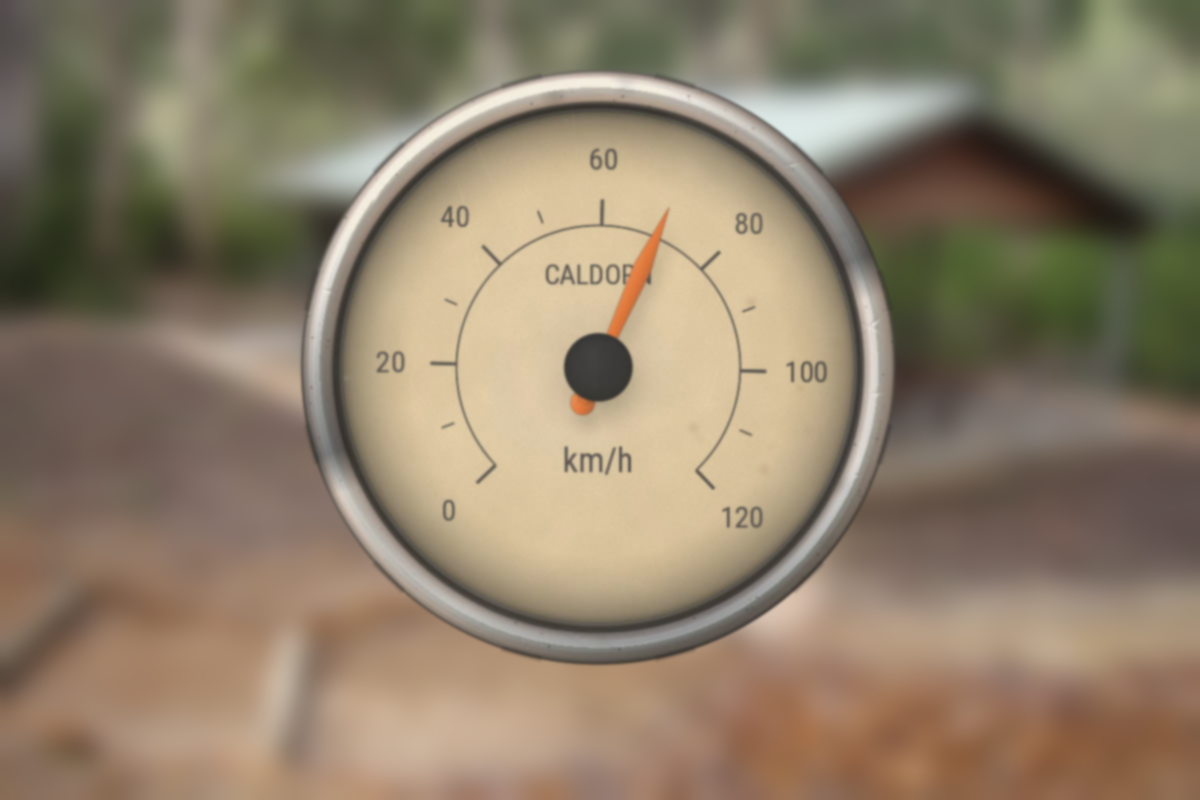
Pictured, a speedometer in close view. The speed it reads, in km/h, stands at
70 km/h
